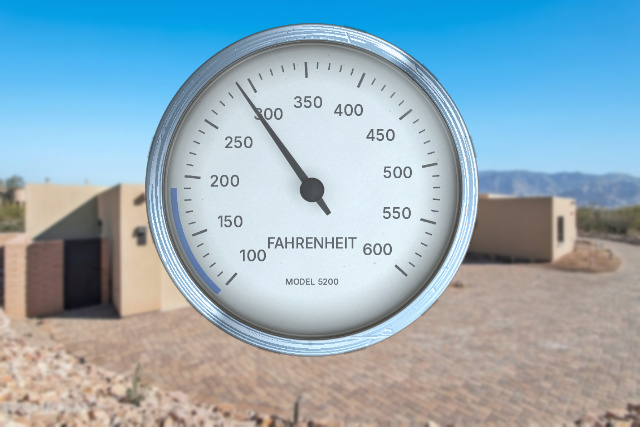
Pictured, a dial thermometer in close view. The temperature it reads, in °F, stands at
290 °F
